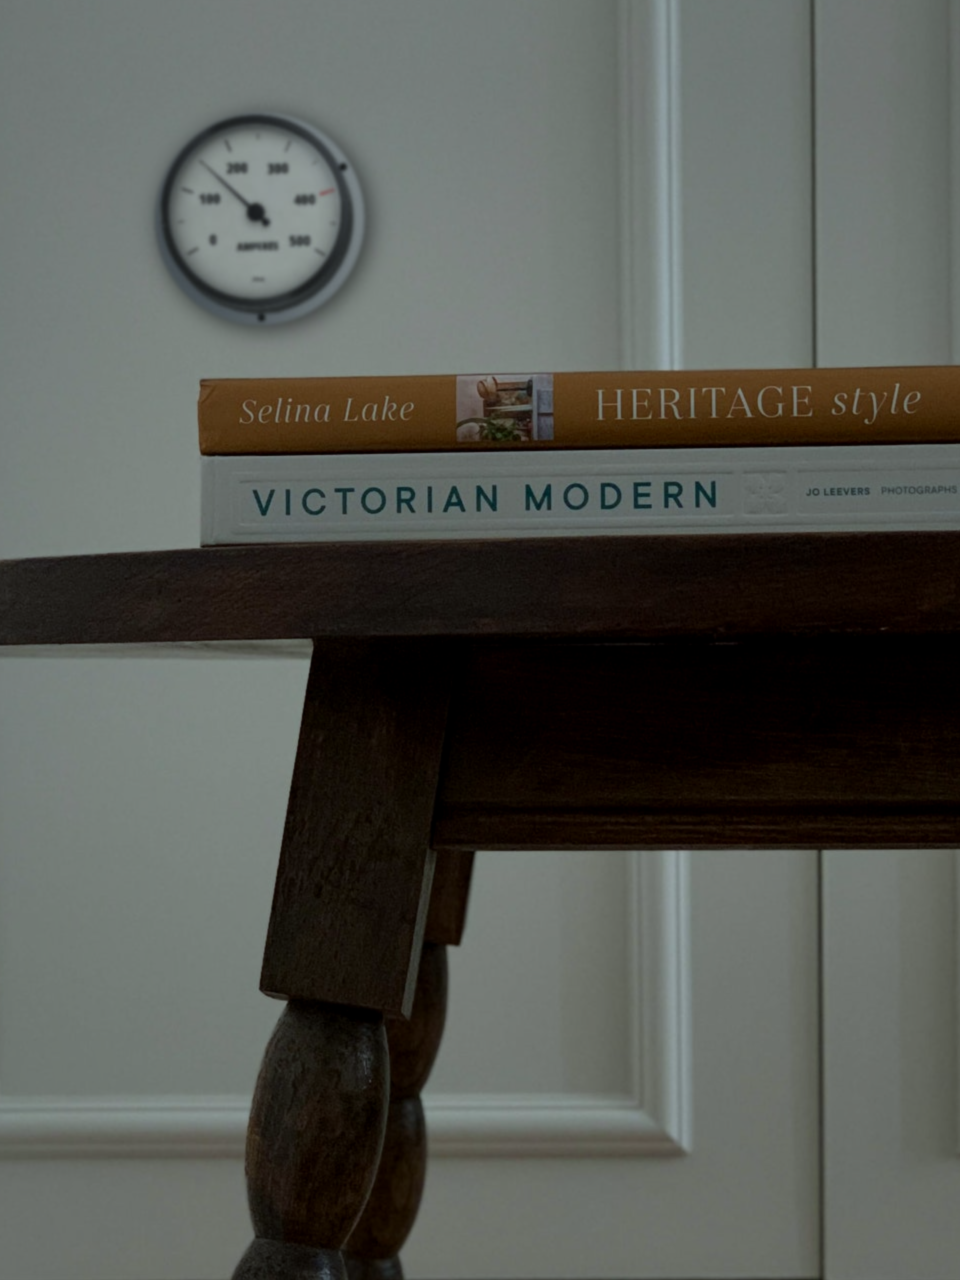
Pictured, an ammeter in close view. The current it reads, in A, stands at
150 A
